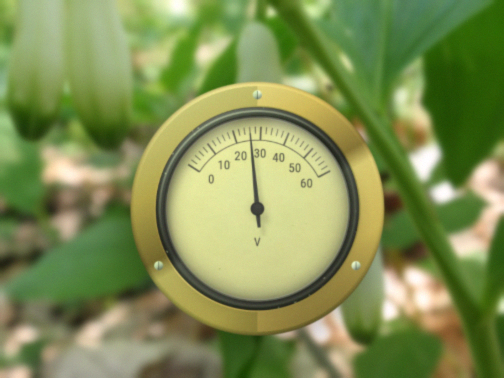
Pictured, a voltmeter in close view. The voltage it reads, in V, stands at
26 V
